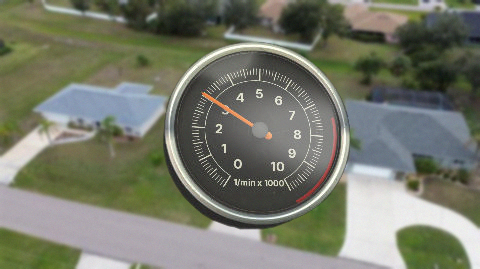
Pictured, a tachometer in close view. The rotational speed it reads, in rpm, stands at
3000 rpm
